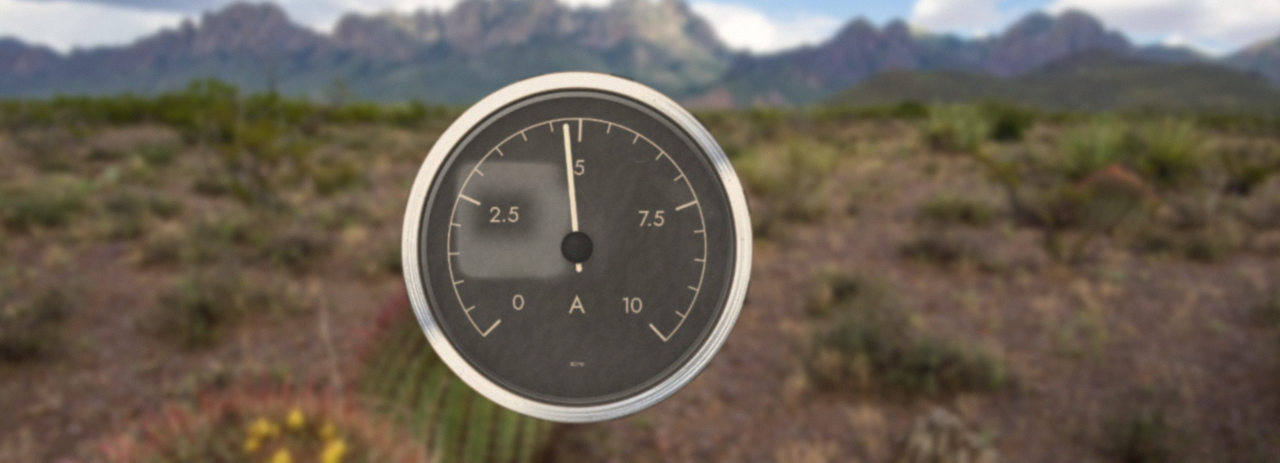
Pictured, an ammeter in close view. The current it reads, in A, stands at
4.75 A
